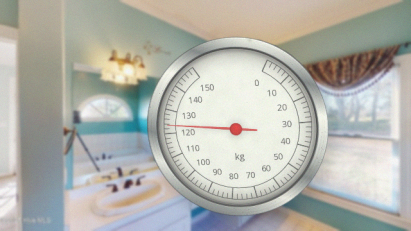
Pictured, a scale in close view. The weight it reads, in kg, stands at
124 kg
